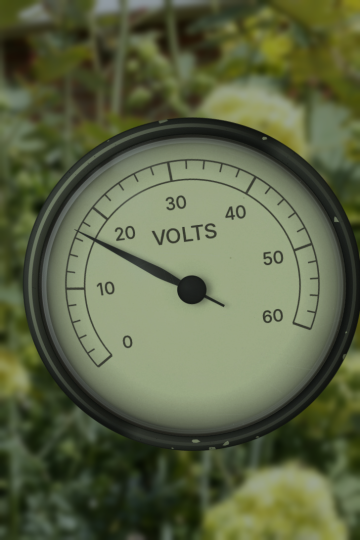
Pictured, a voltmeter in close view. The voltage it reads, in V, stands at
17 V
